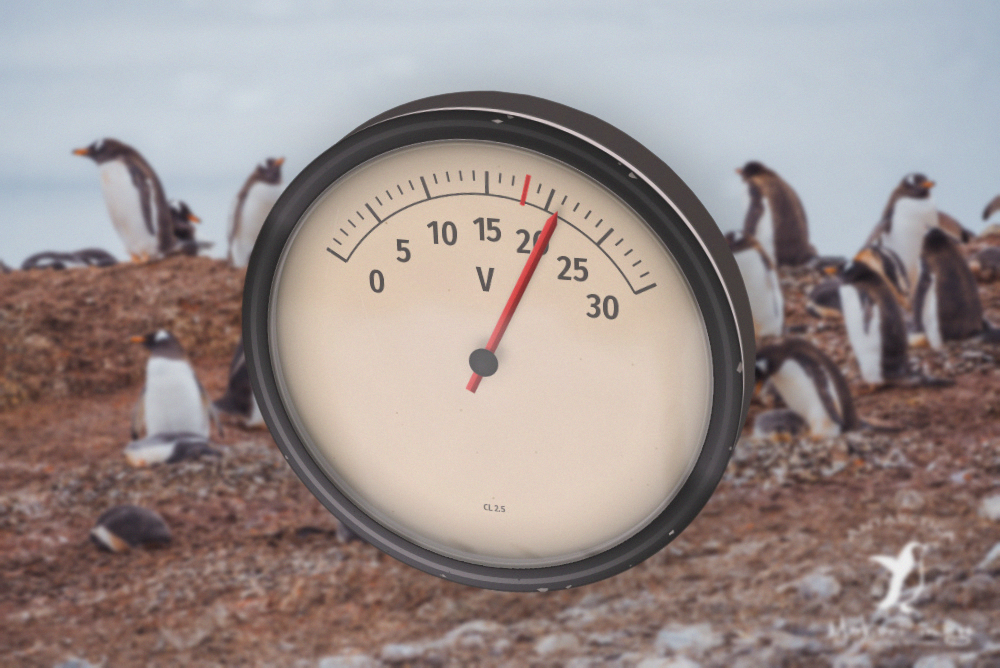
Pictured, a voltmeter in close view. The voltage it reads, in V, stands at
21 V
